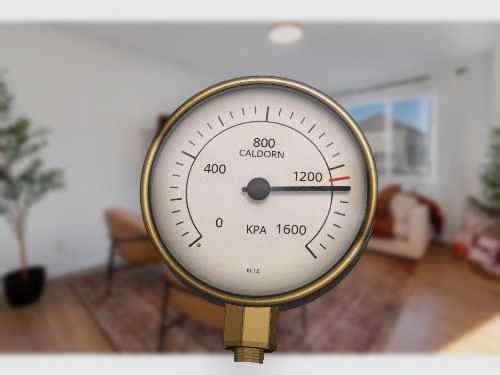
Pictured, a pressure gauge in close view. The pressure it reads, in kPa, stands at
1300 kPa
